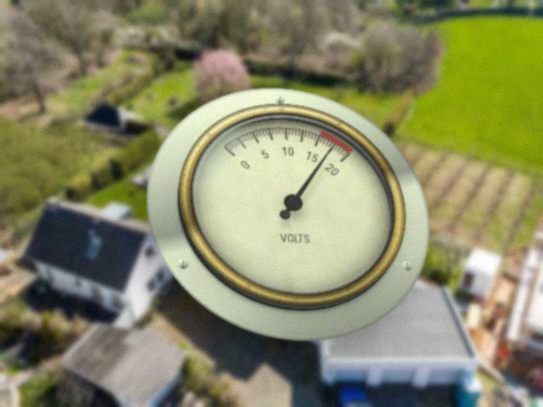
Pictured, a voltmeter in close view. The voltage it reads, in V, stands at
17.5 V
